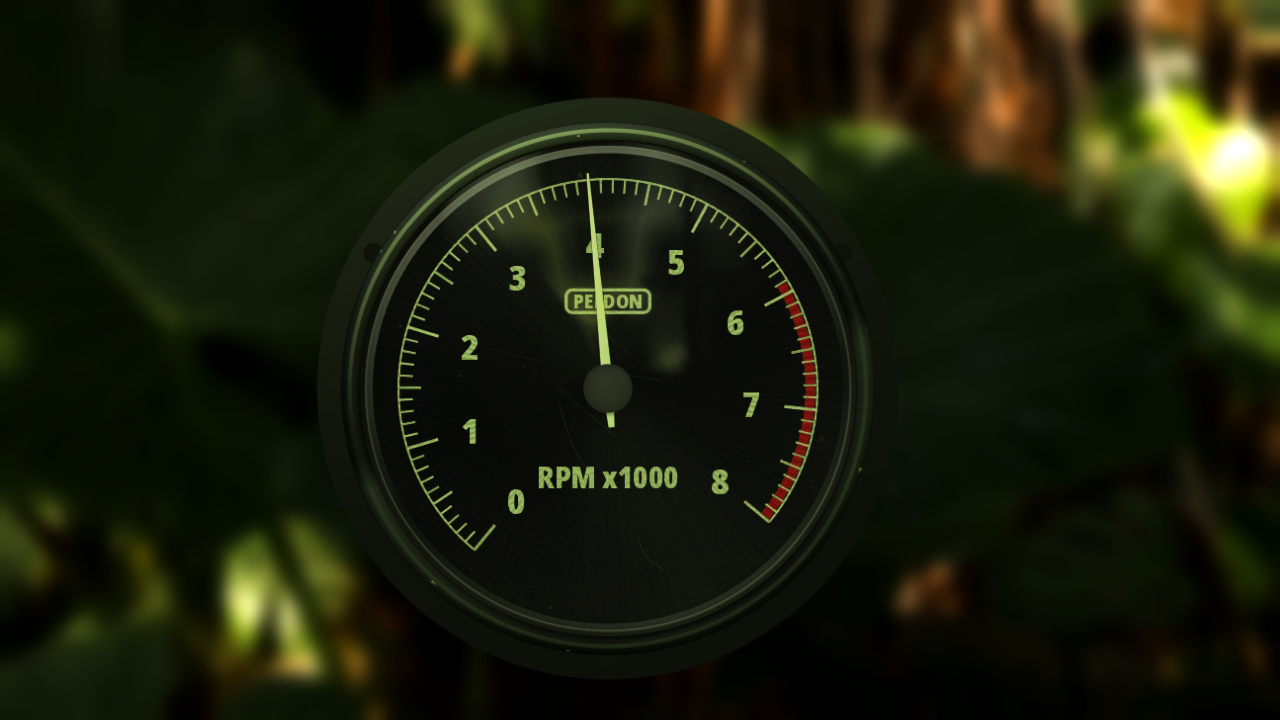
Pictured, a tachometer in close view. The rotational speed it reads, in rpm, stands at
4000 rpm
